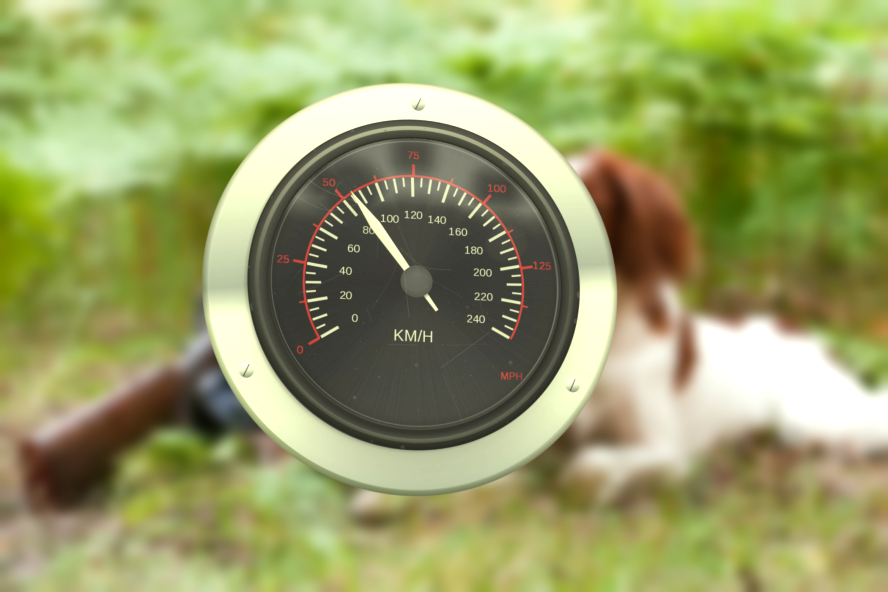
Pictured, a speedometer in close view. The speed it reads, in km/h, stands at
85 km/h
